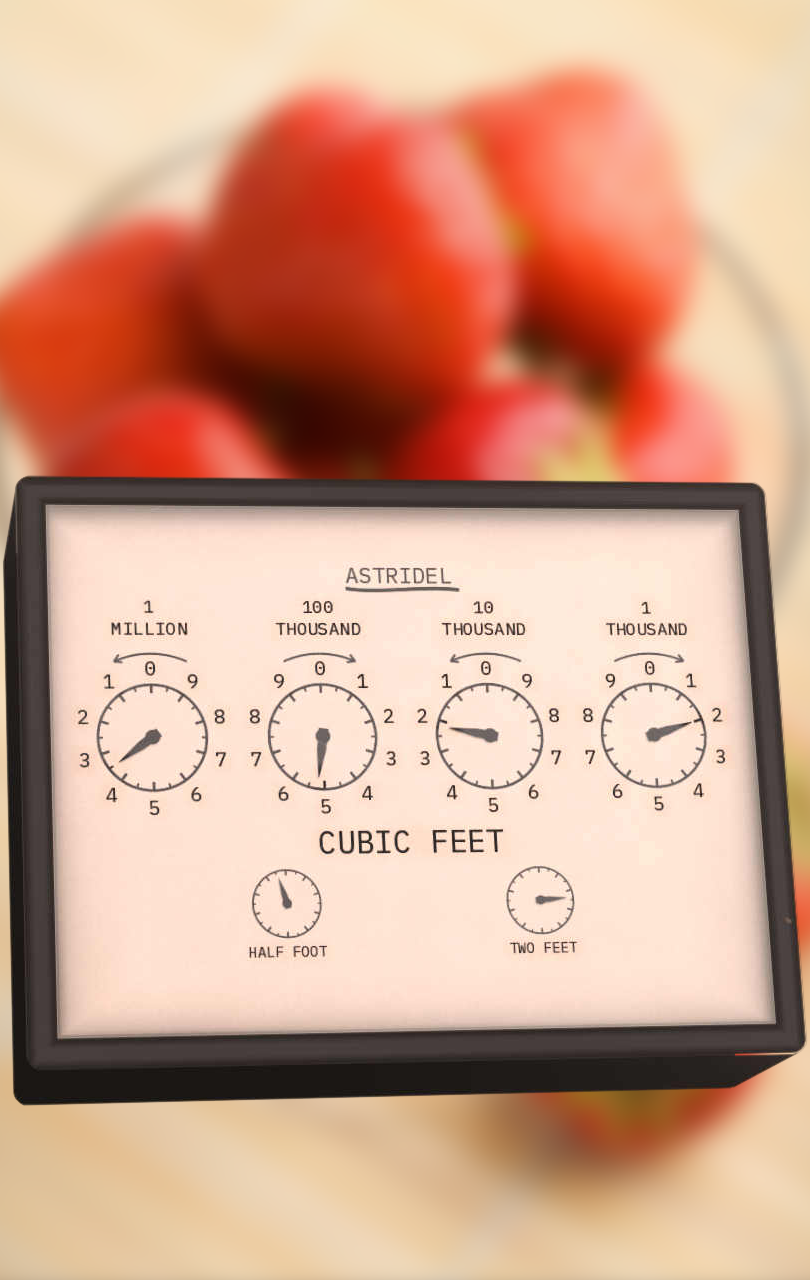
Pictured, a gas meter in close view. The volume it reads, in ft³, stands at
352200 ft³
